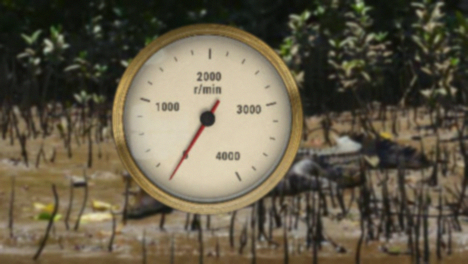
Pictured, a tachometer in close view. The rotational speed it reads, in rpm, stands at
0 rpm
